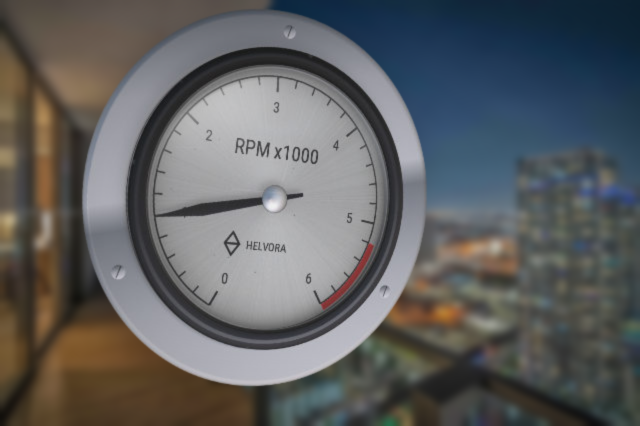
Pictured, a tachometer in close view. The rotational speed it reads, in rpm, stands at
1000 rpm
